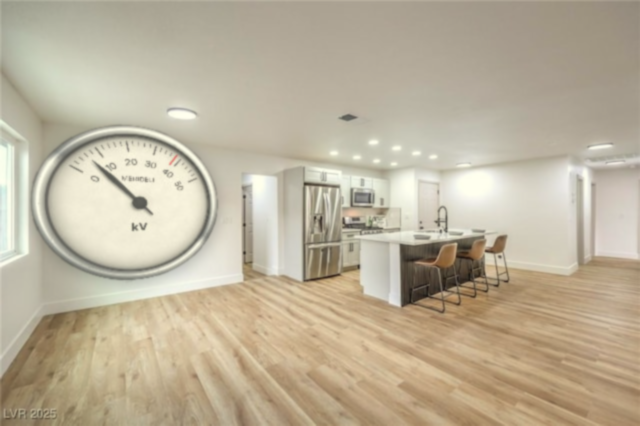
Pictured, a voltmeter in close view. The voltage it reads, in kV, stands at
6 kV
